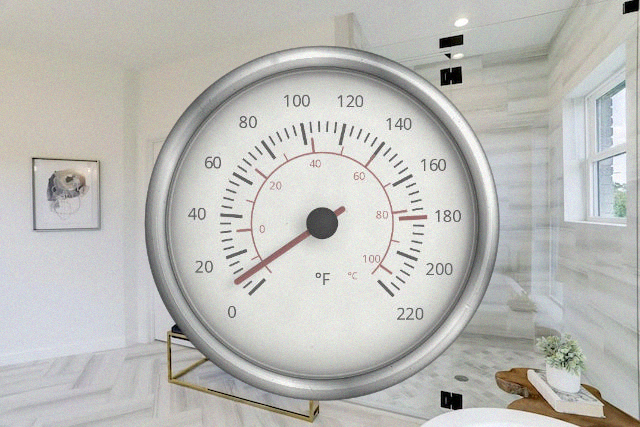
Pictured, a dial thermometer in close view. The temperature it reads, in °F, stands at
8 °F
